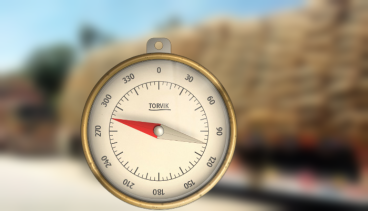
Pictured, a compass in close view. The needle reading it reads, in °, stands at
285 °
